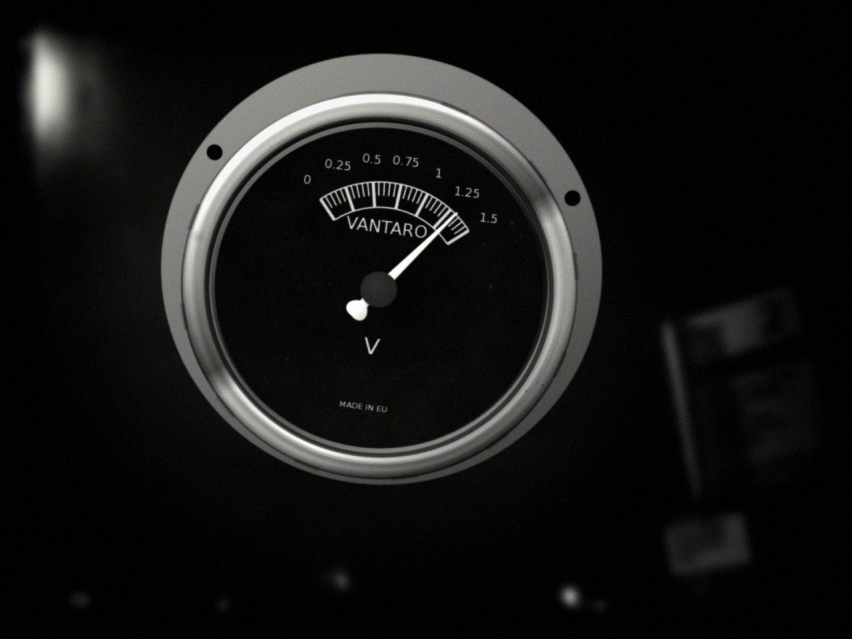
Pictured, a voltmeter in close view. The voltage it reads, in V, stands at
1.3 V
